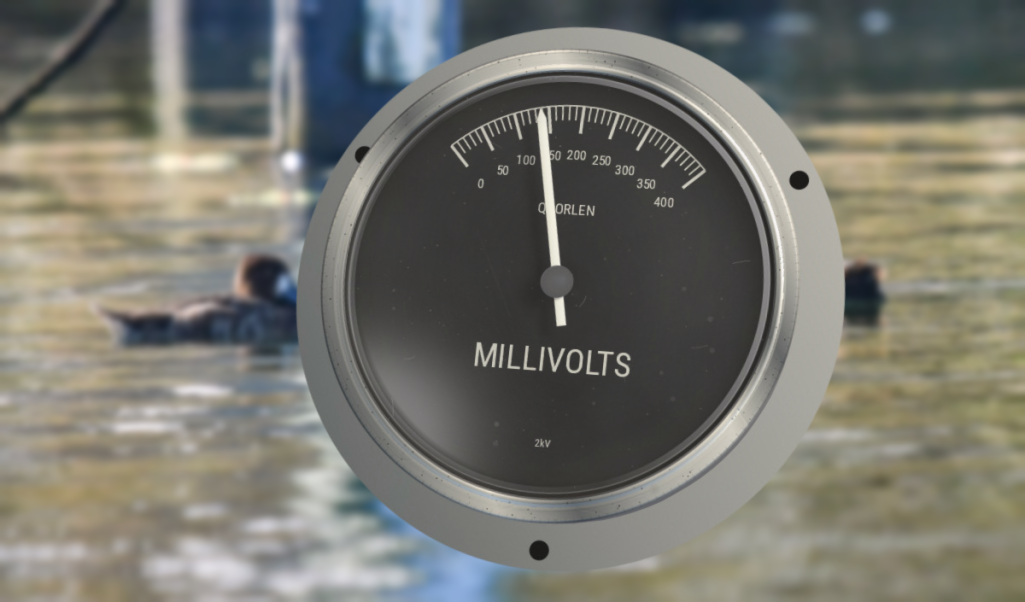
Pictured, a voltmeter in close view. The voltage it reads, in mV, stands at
140 mV
